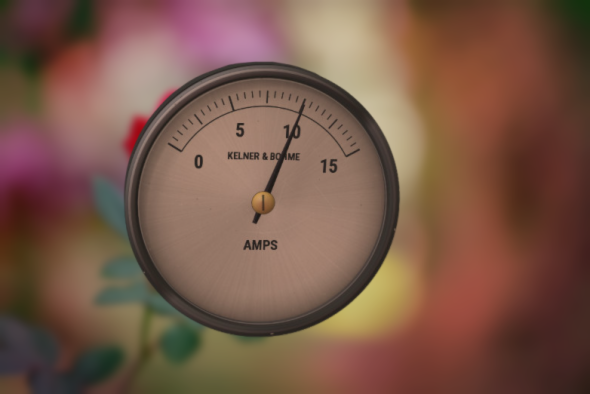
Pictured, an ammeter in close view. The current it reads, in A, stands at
10 A
